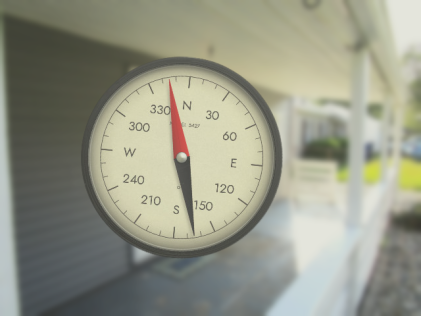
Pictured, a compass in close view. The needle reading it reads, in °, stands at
345 °
